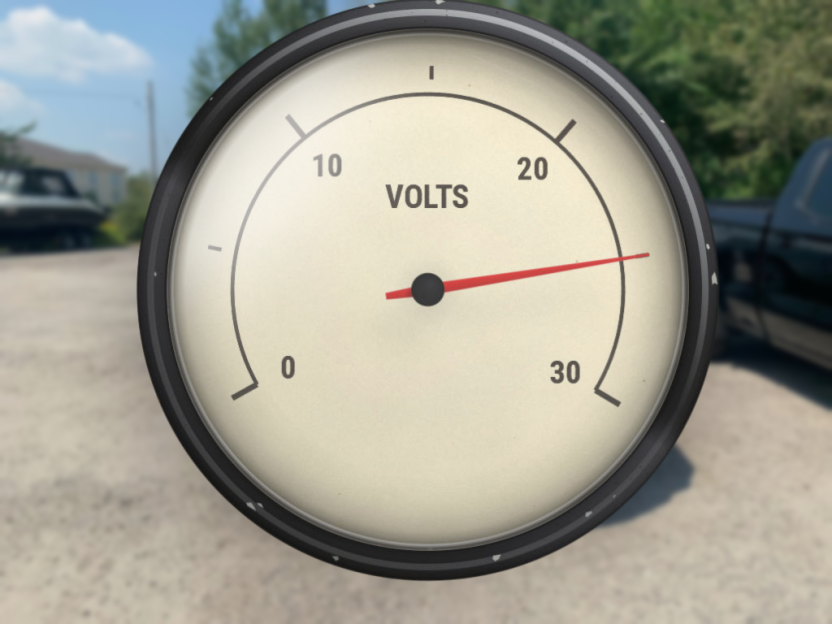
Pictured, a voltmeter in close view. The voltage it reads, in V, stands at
25 V
